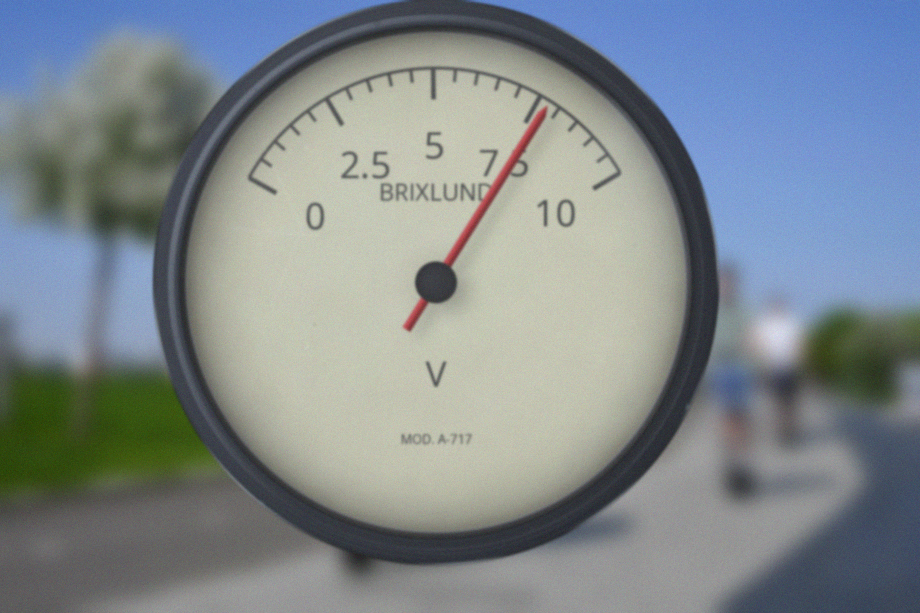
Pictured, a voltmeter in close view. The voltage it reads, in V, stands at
7.75 V
